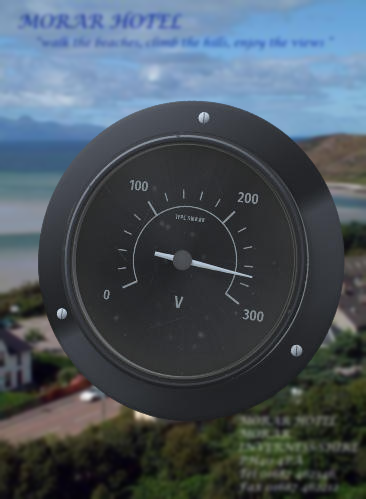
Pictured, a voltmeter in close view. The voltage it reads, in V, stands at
270 V
